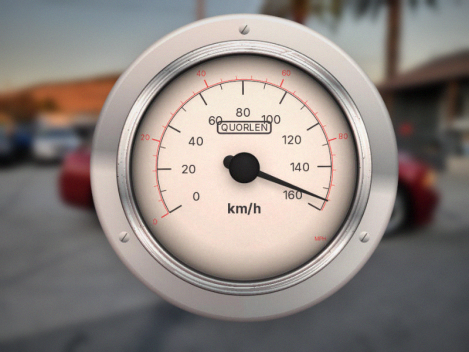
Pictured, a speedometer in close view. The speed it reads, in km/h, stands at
155 km/h
